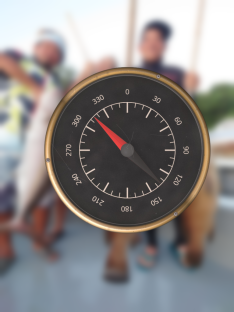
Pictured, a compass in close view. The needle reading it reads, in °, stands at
315 °
